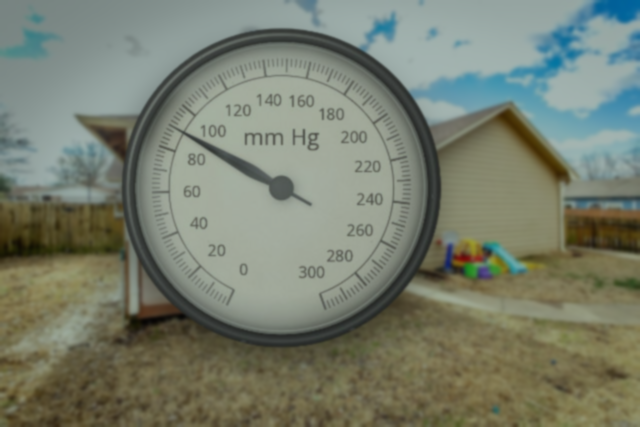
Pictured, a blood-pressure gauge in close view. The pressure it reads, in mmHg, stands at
90 mmHg
